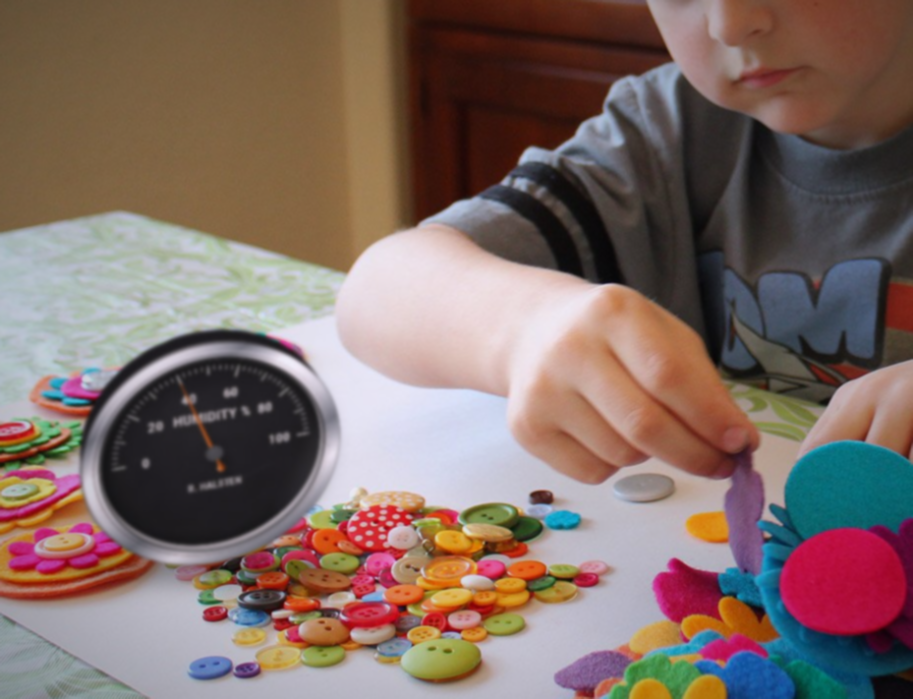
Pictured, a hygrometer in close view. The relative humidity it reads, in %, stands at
40 %
